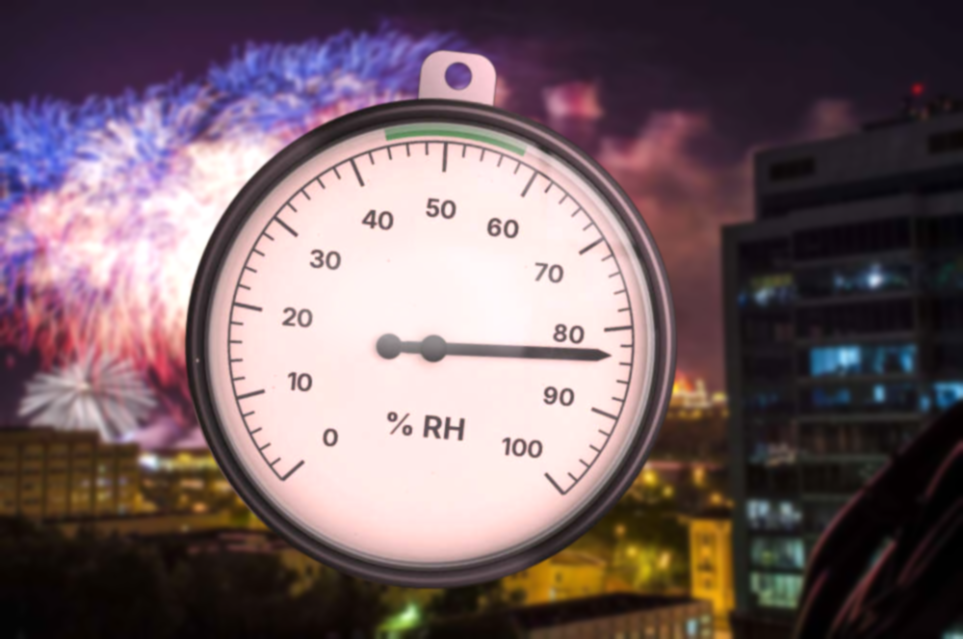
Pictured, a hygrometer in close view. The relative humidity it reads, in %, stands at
83 %
